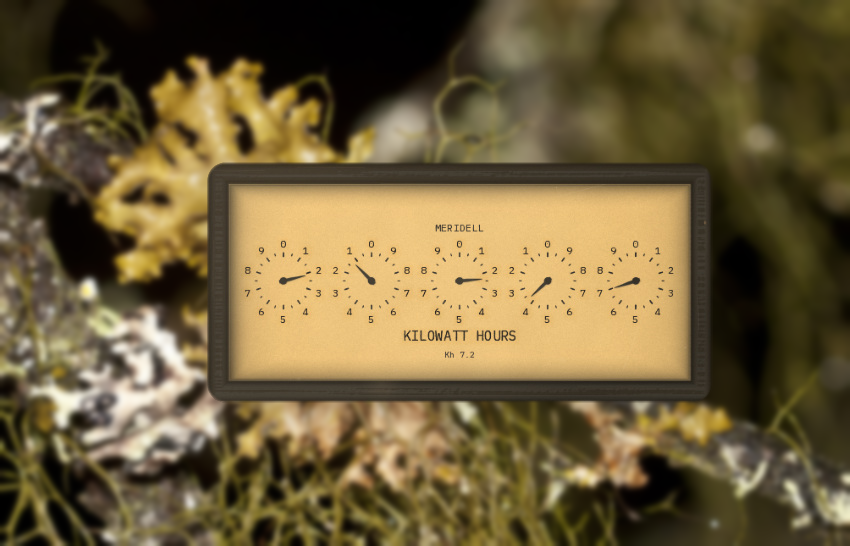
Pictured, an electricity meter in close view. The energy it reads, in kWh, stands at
21237 kWh
